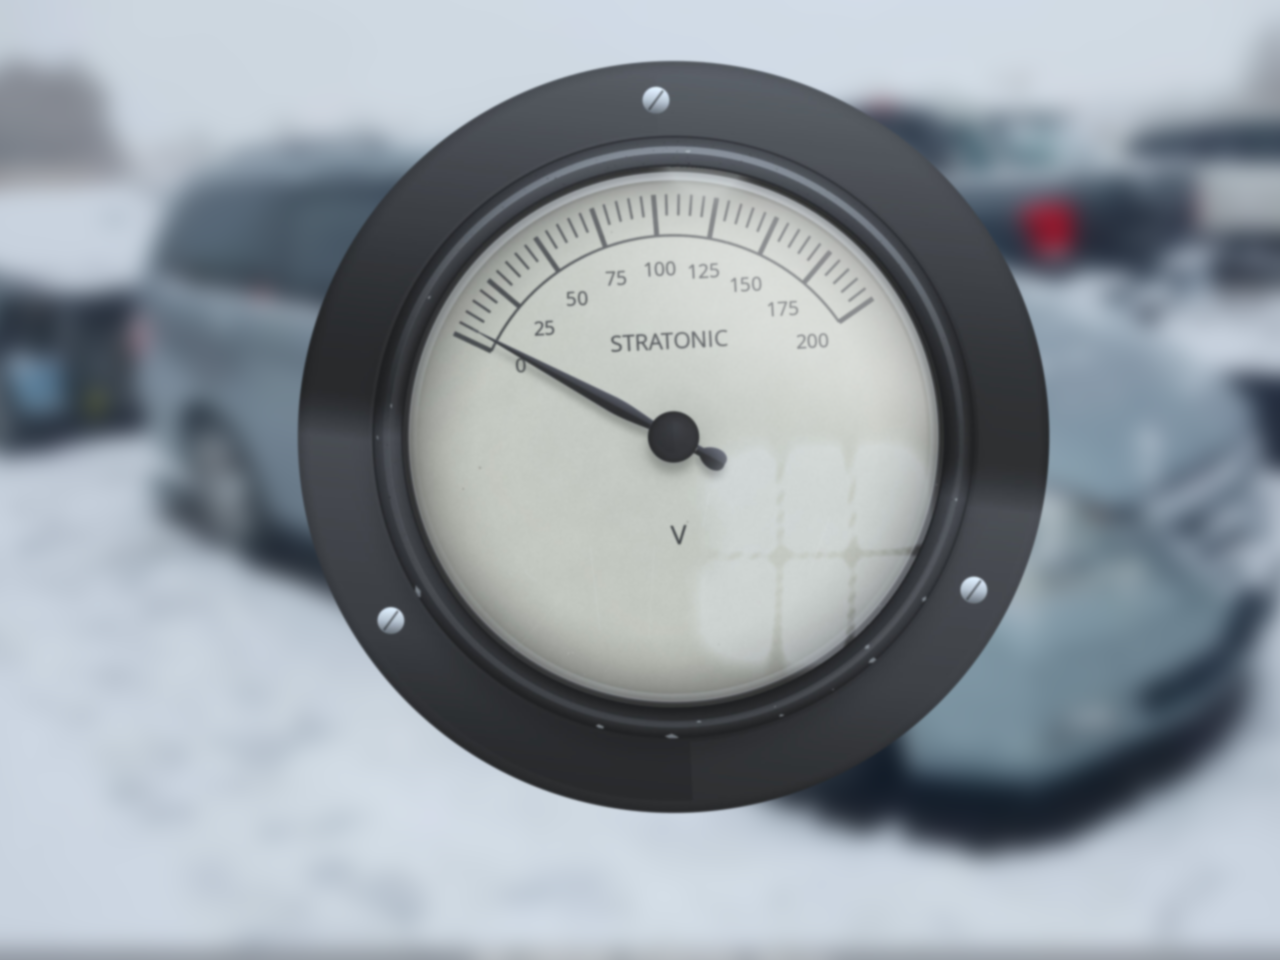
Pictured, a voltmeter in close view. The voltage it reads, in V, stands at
5 V
